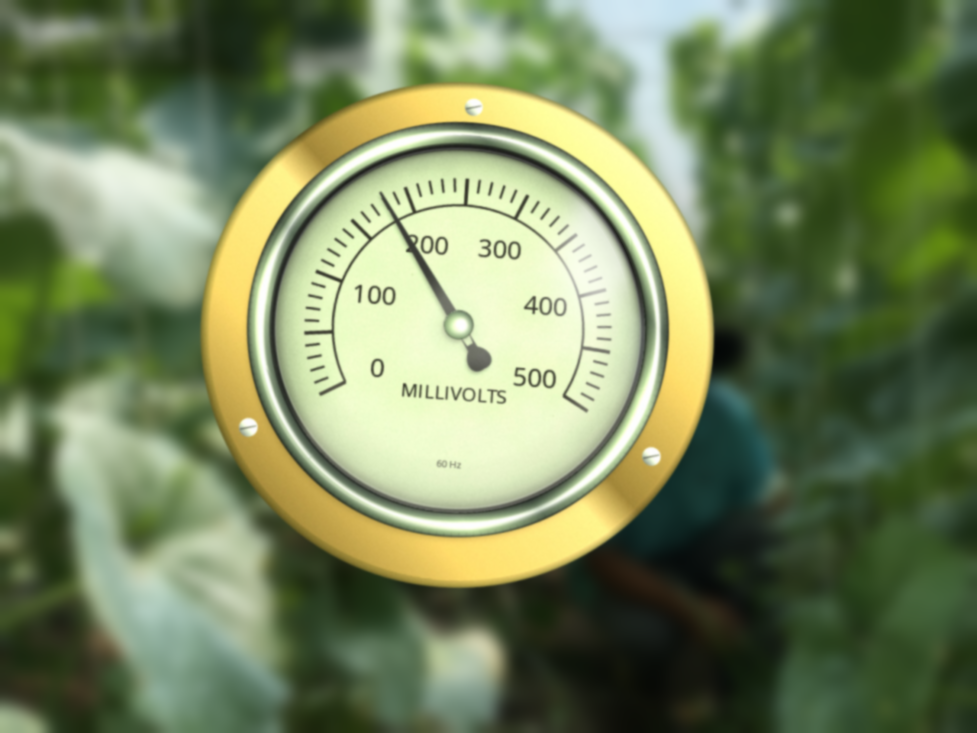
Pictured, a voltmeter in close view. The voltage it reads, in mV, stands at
180 mV
